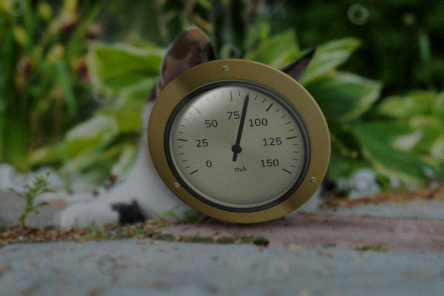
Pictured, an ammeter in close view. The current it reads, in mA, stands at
85 mA
